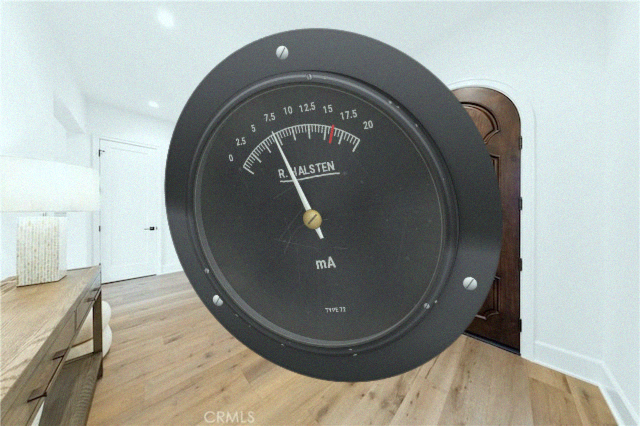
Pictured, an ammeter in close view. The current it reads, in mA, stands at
7.5 mA
